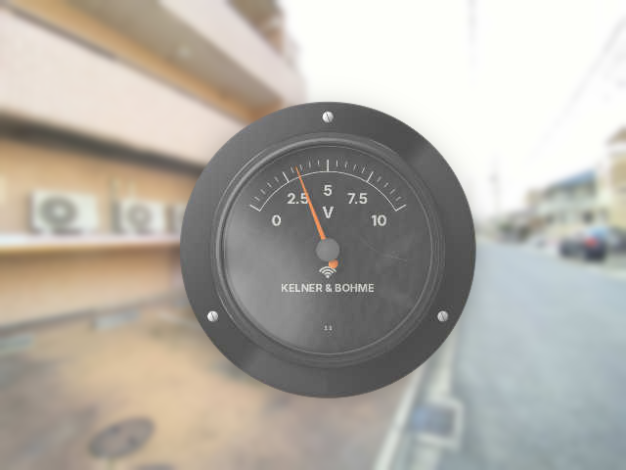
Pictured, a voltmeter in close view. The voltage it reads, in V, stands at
3.25 V
